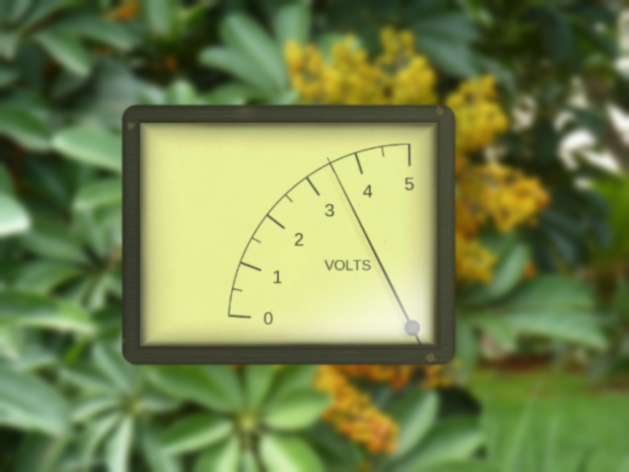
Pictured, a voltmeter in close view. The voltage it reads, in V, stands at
3.5 V
